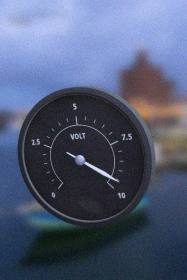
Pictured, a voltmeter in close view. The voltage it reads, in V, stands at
9.5 V
